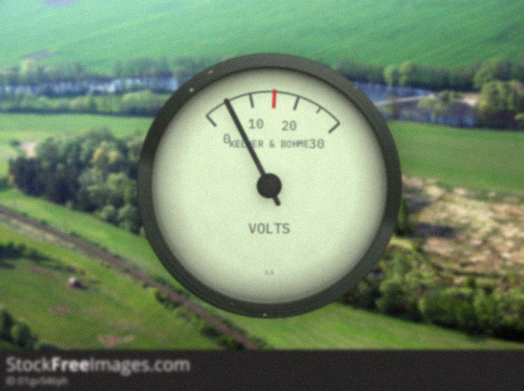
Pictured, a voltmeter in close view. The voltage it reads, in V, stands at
5 V
